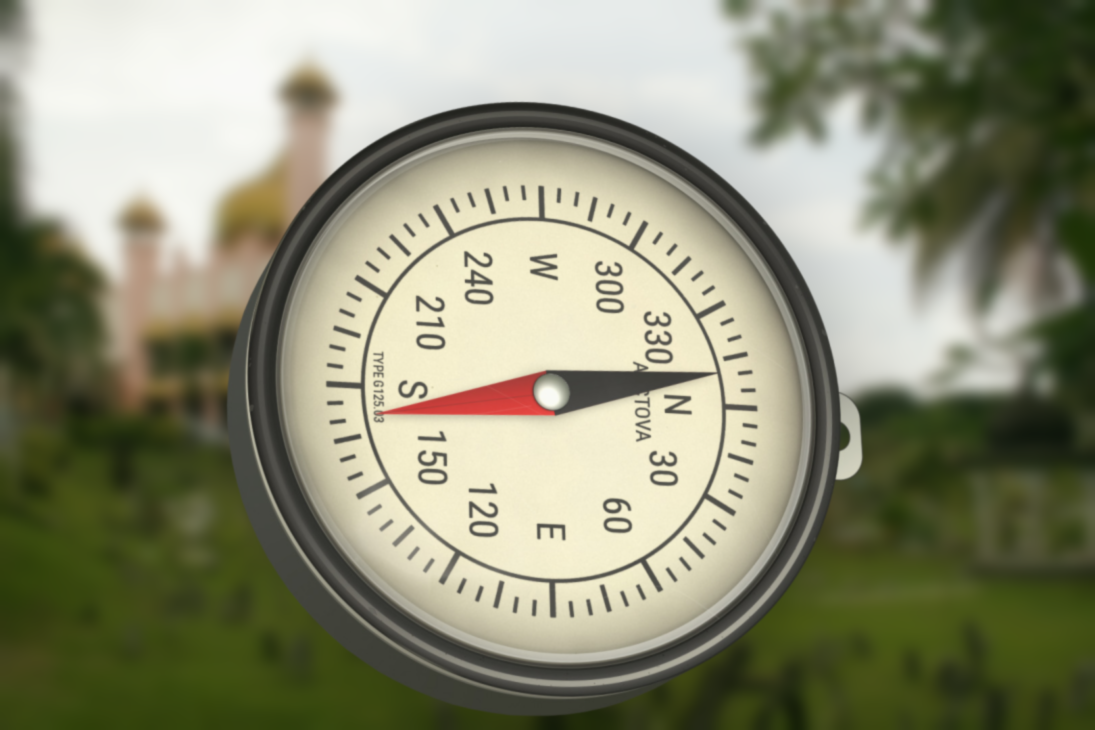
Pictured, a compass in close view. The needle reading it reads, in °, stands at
170 °
